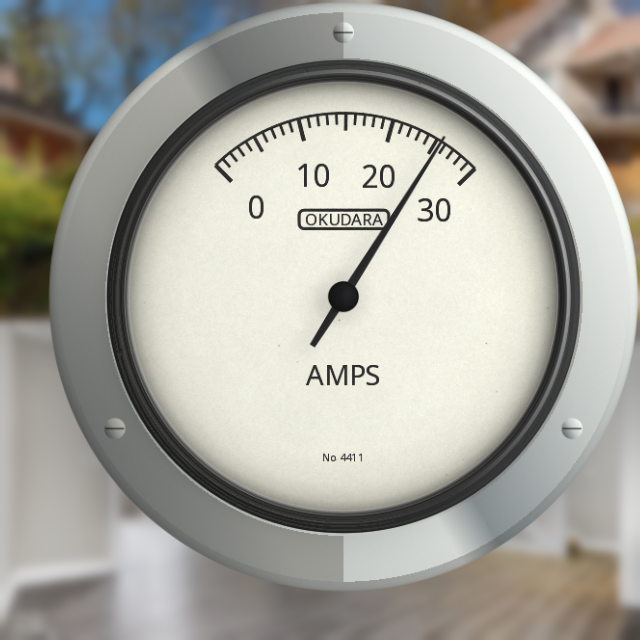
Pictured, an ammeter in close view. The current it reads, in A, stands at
25.5 A
